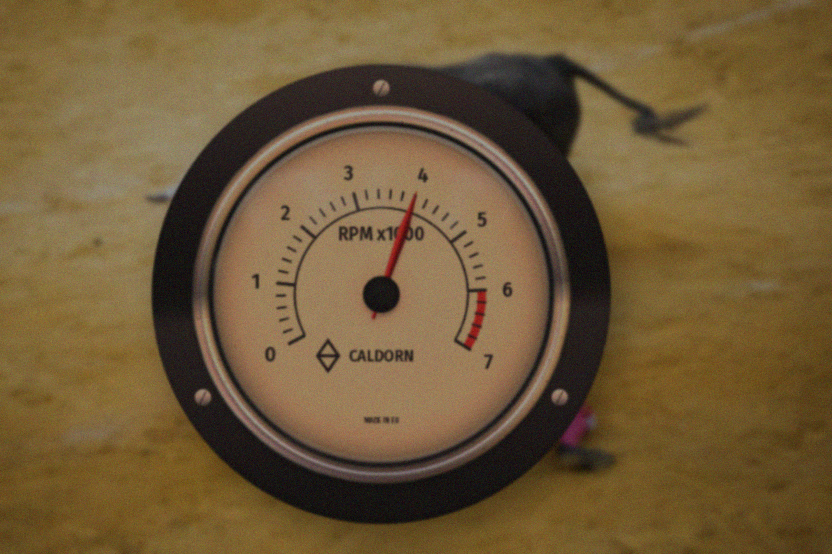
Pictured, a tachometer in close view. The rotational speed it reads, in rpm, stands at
4000 rpm
